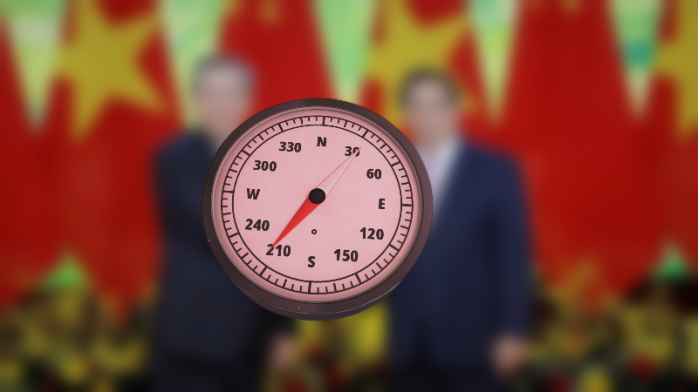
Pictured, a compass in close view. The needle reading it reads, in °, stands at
215 °
